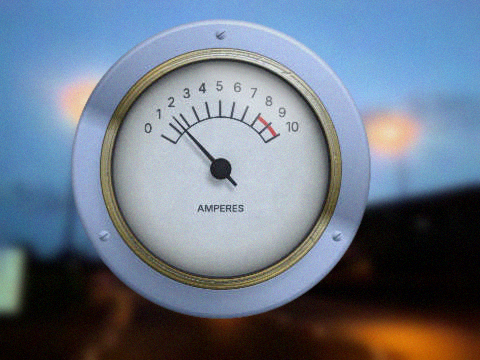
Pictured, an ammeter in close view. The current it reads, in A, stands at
1.5 A
